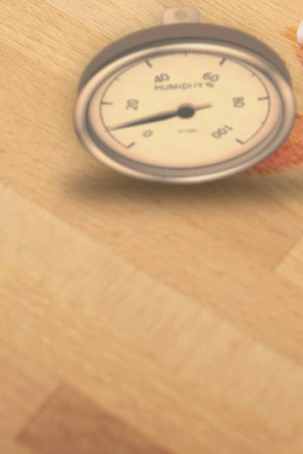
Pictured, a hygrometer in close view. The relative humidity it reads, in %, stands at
10 %
